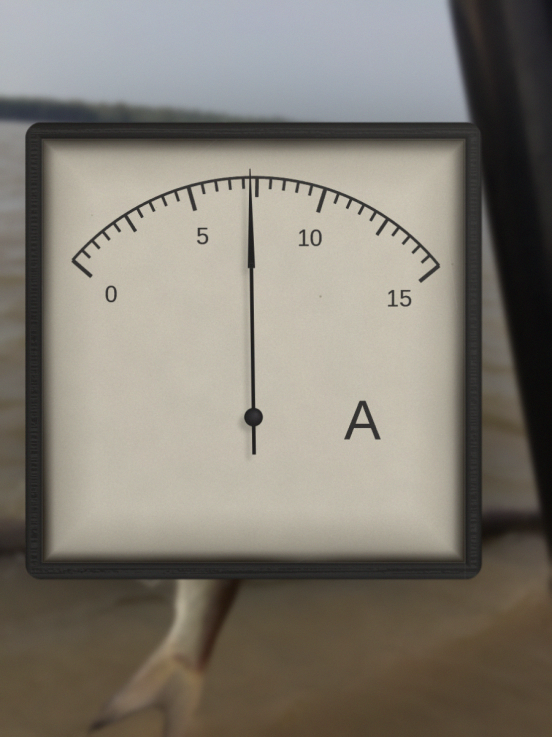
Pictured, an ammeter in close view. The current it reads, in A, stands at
7.25 A
